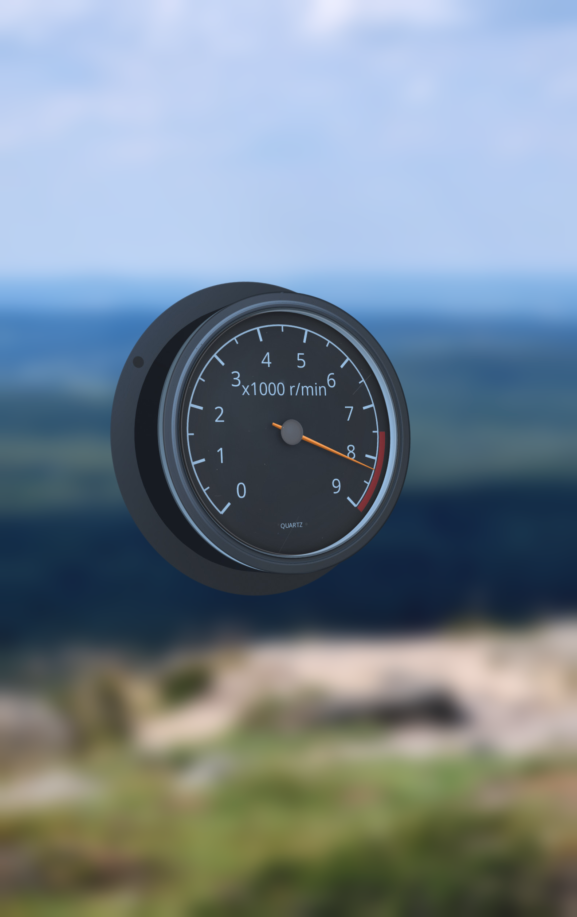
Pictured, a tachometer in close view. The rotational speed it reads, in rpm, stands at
8250 rpm
